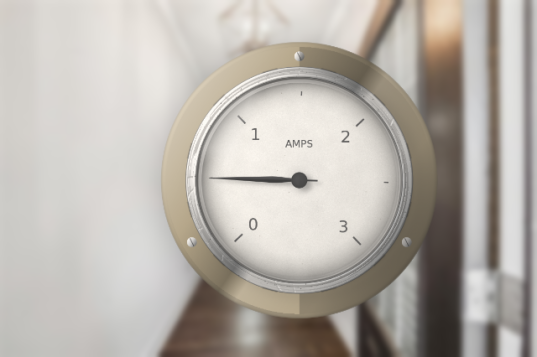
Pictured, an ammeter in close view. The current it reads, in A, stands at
0.5 A
